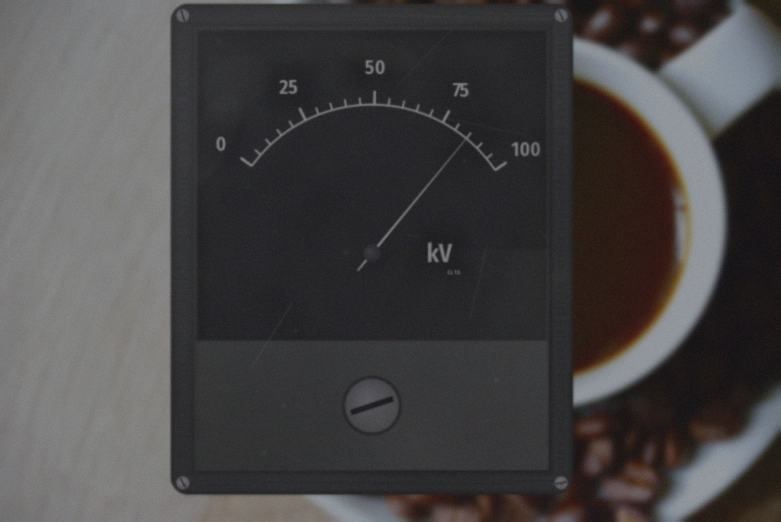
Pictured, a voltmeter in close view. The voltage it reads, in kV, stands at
85 kV
